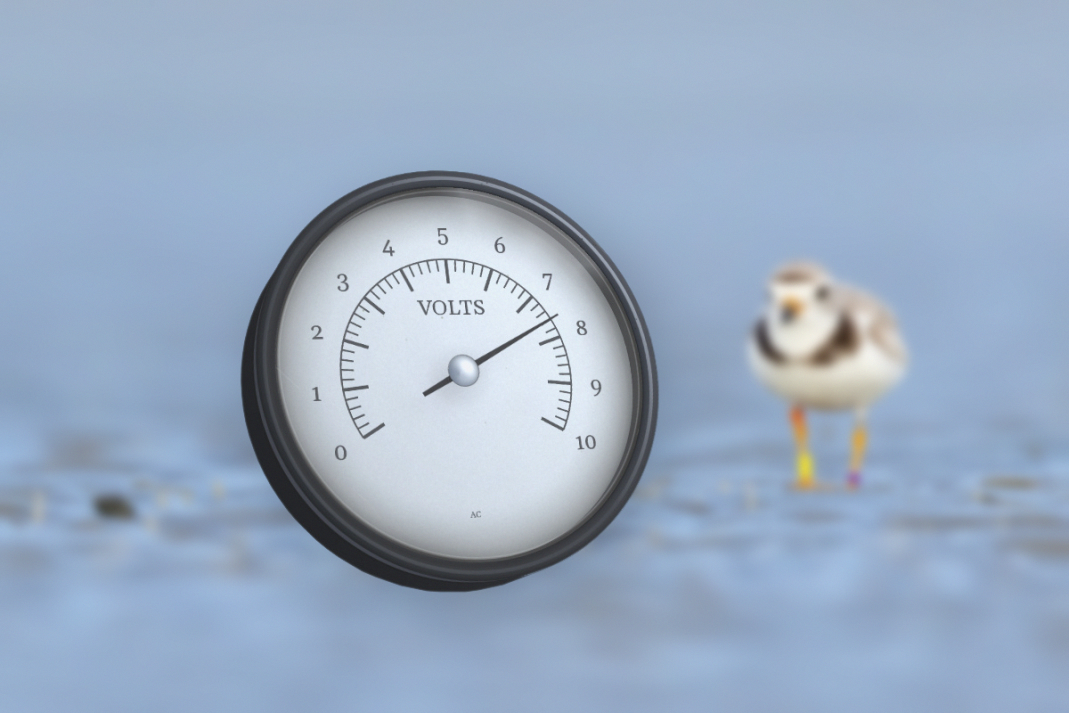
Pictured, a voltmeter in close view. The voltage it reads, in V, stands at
7.6 V
